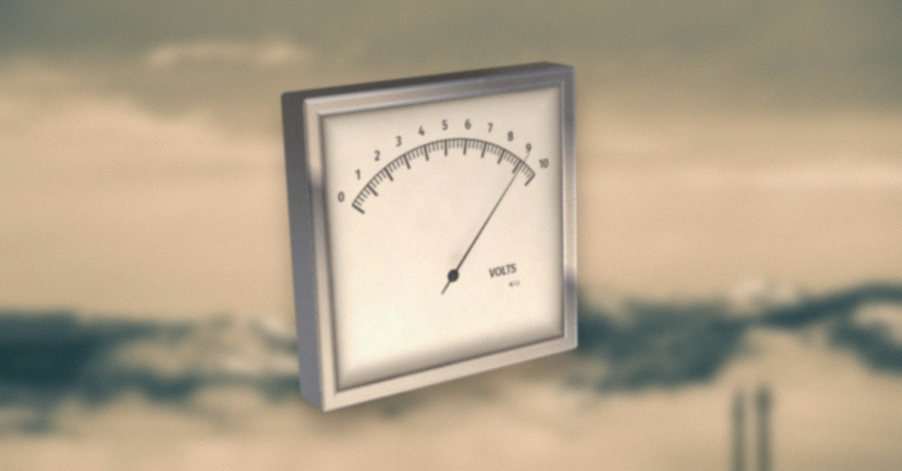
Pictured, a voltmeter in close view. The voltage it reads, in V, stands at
9 V
